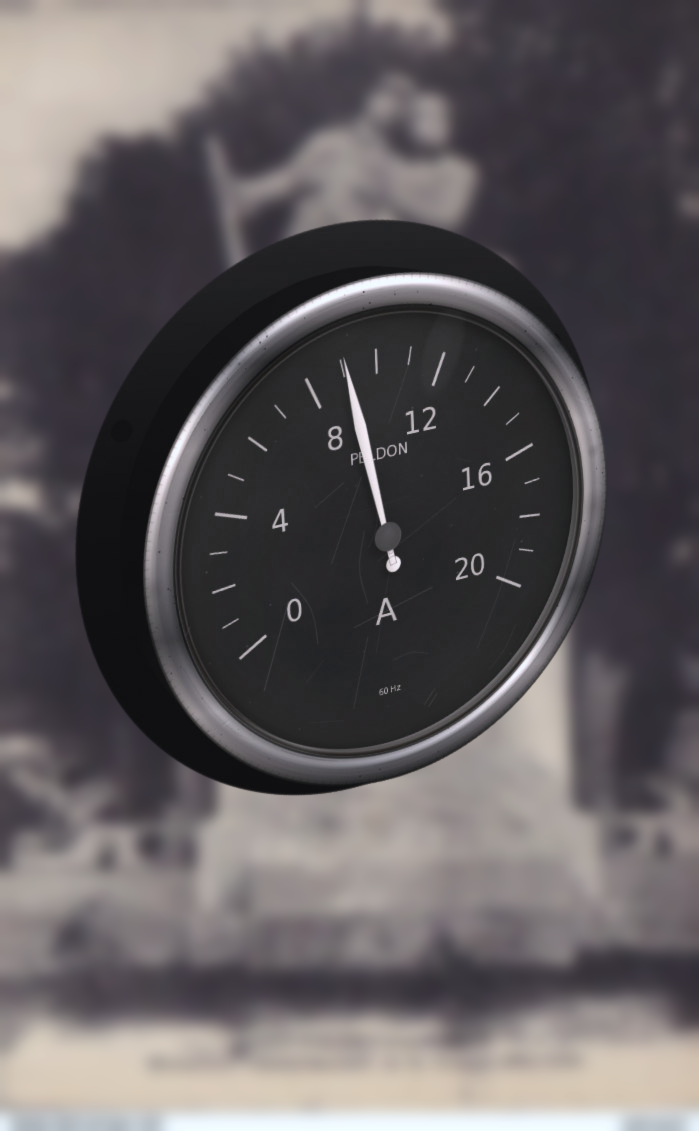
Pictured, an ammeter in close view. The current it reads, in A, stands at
9 A
